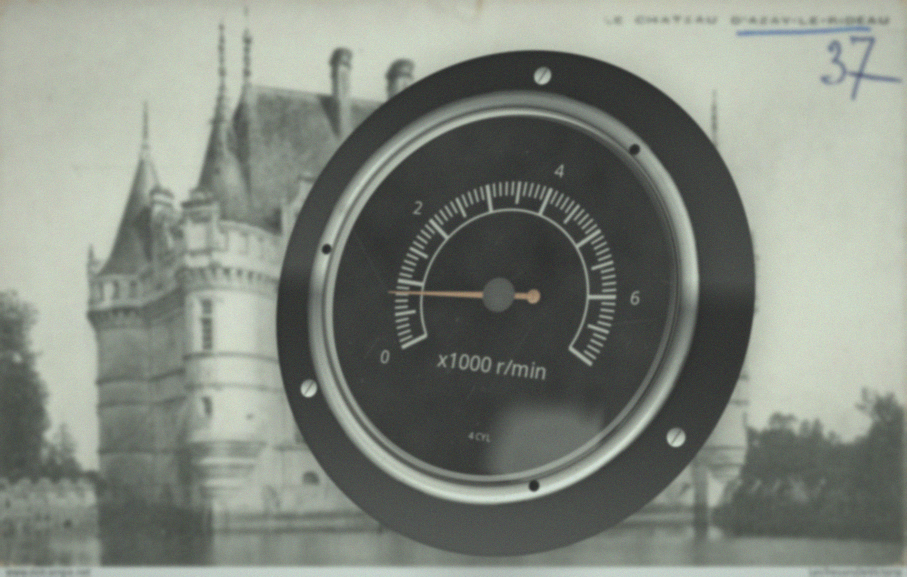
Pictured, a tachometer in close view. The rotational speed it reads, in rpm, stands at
800 rpm
